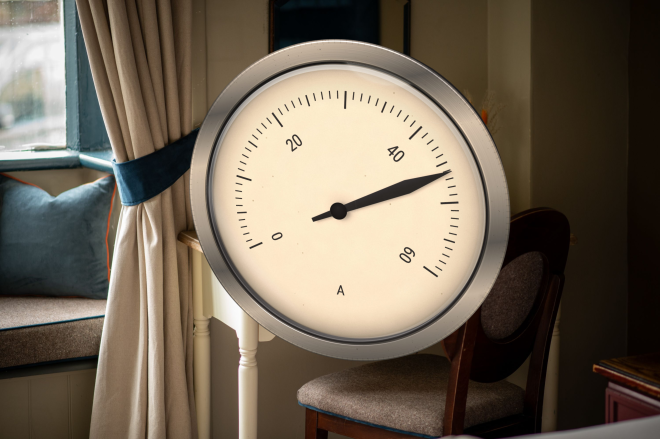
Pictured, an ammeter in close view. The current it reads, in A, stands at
46 A
